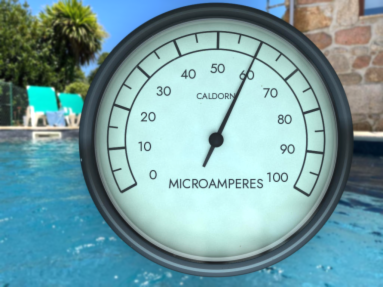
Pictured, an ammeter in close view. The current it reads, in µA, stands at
60 µA
